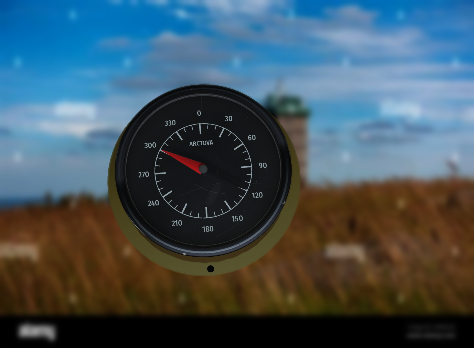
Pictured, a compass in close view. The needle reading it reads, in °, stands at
300 °
